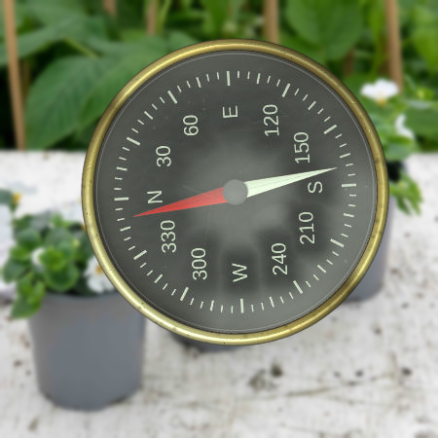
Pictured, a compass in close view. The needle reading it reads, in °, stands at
350 °
